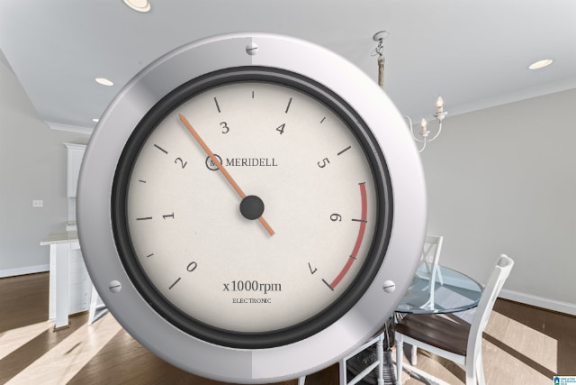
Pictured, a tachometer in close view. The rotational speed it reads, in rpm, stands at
2500 rpm
